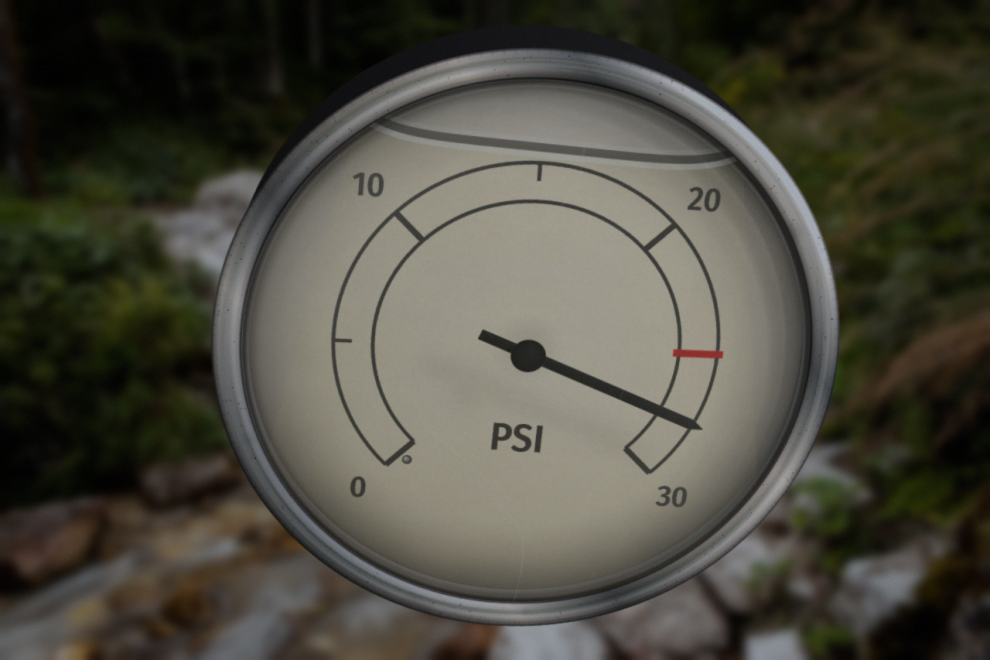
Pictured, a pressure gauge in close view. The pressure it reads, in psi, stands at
27.5 psi
